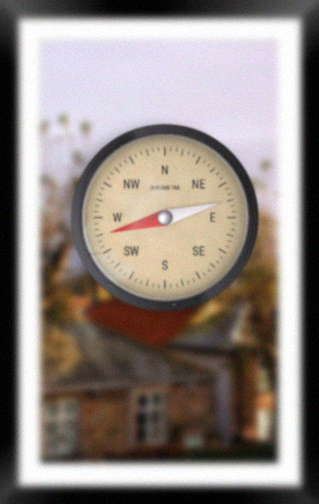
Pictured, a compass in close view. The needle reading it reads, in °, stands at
255 °
